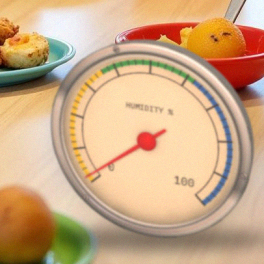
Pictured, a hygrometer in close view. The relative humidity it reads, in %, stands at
2 %
